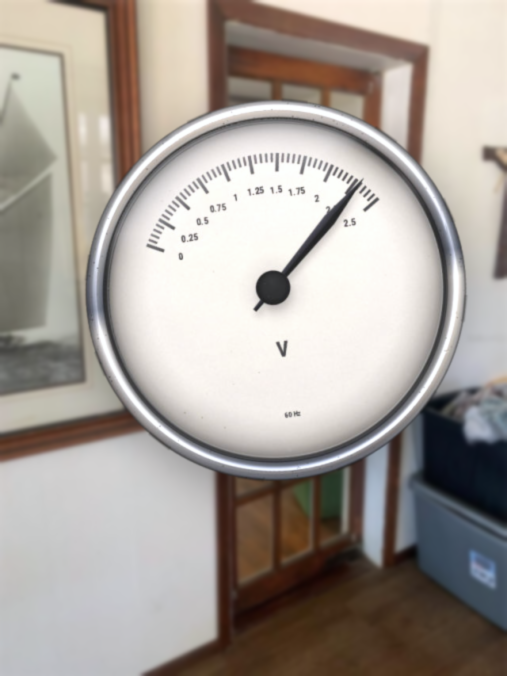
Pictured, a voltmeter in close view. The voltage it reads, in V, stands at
2.3 V
